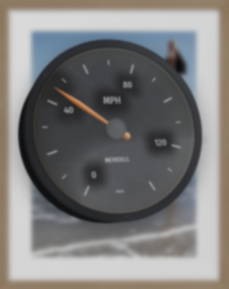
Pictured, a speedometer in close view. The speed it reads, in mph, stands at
45 mph
